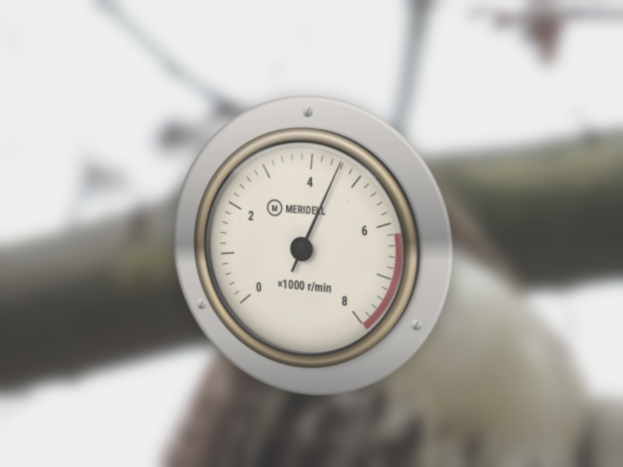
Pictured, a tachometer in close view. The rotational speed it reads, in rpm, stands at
4600 rpm
